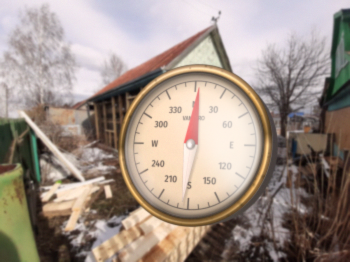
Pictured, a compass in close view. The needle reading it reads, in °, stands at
5 °
